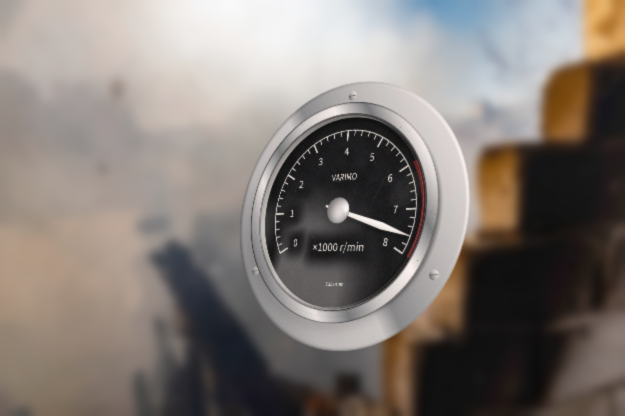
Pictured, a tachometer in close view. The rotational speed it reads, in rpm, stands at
7600 rpm
